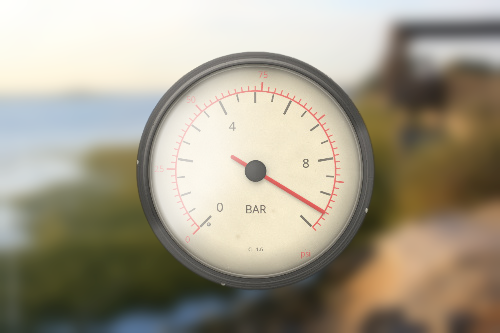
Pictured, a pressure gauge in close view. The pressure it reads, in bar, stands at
9.5 bar
